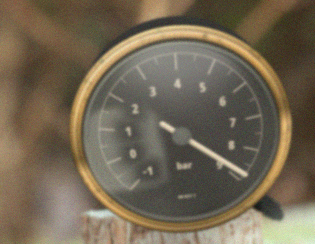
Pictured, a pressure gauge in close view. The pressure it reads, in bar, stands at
8.75 bar
